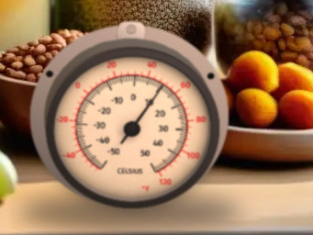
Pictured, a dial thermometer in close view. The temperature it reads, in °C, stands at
10 °C
